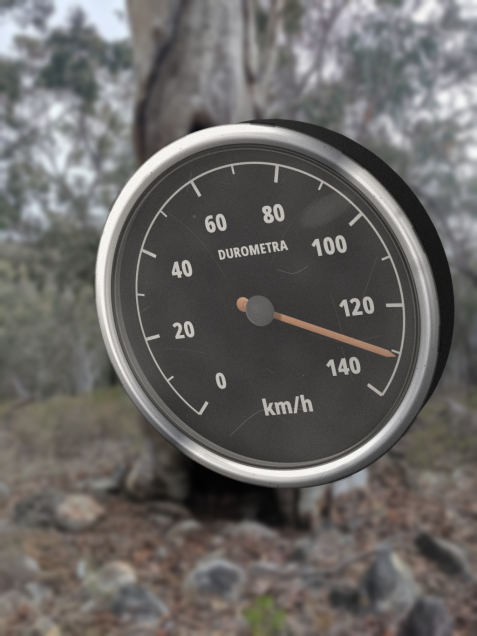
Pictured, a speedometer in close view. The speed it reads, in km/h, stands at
130 km/h
